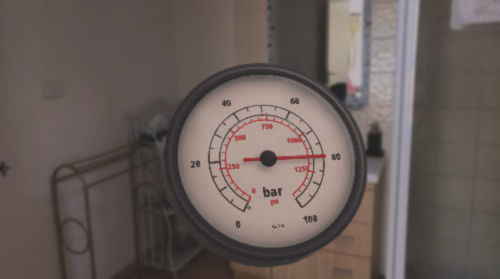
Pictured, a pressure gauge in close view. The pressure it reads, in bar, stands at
80 bar
